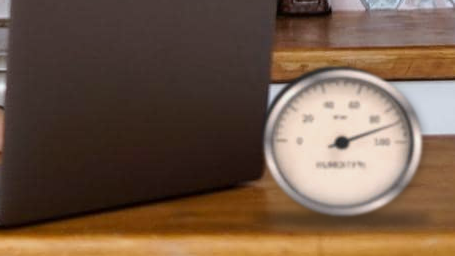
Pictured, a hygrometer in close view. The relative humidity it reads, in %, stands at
88 %
